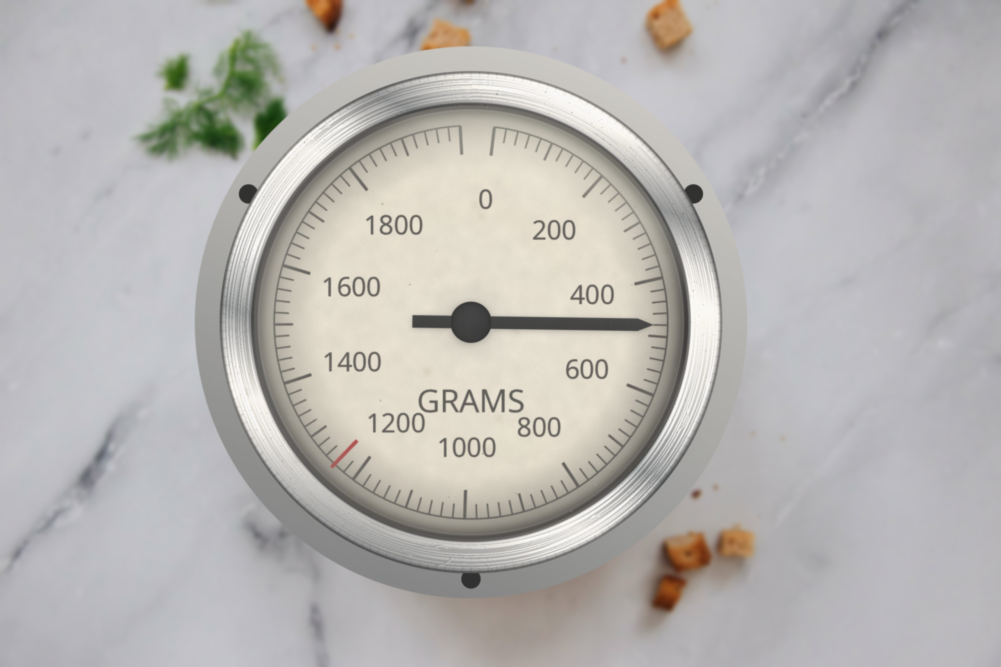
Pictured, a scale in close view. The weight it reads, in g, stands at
480 g
